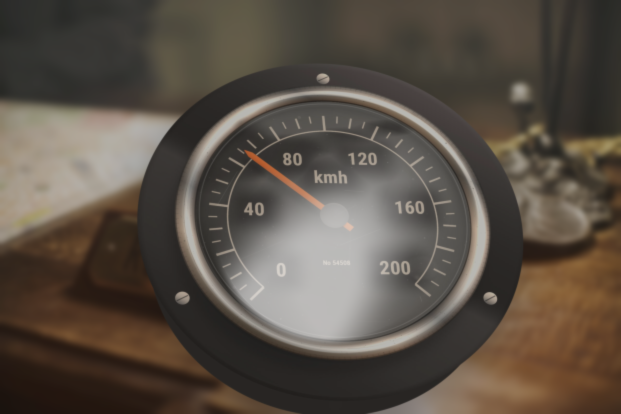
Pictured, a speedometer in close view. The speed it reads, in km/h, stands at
65 km/h
